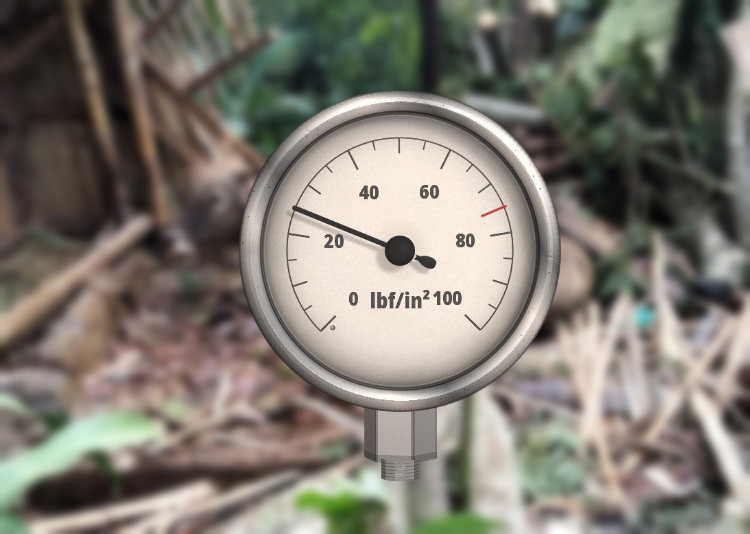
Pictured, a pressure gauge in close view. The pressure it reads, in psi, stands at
25 psi
